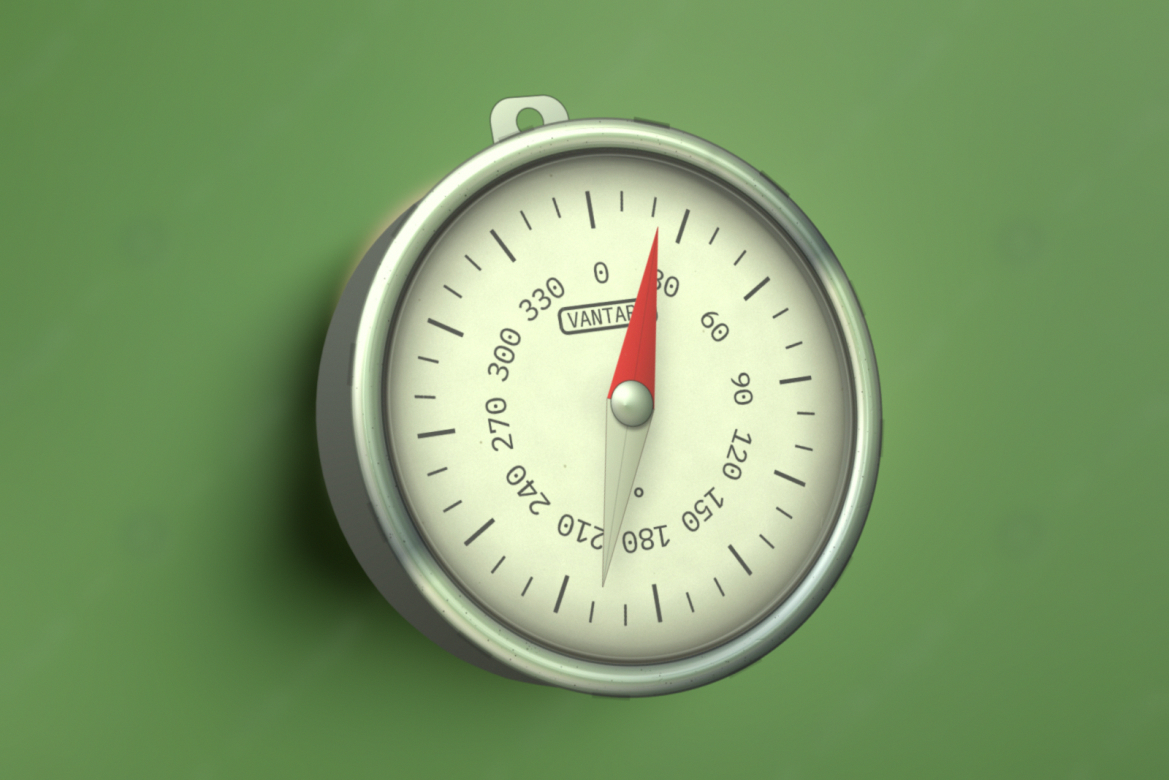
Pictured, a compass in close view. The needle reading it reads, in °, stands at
20 °
